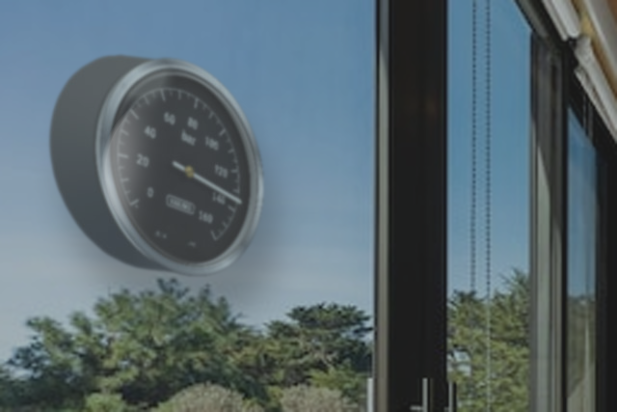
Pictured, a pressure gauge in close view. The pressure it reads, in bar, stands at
135 bar
